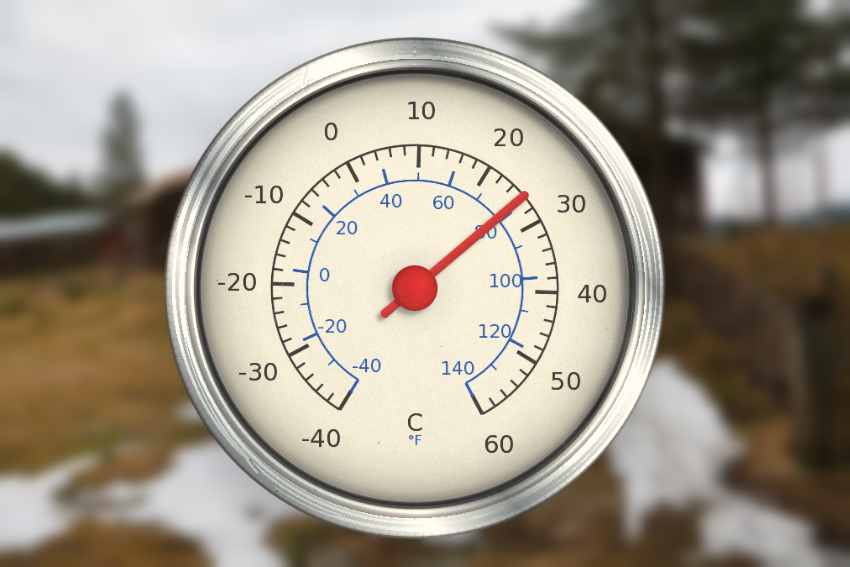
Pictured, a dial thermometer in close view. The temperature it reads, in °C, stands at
26 °C
